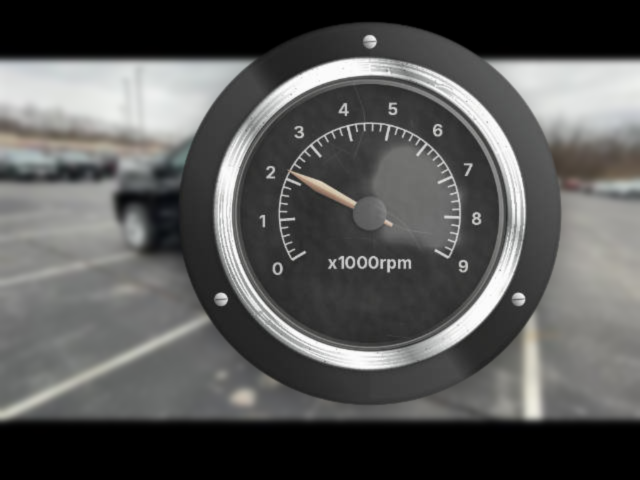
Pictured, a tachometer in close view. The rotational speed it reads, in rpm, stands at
2200 rpm
